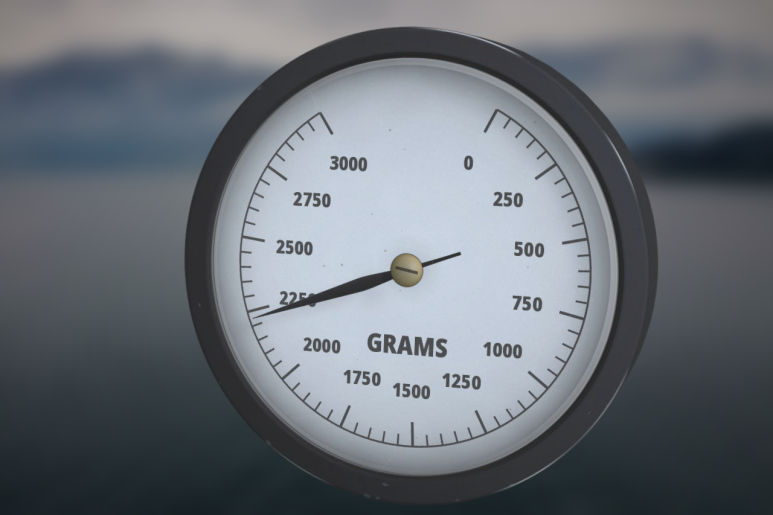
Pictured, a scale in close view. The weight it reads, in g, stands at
2225 g
